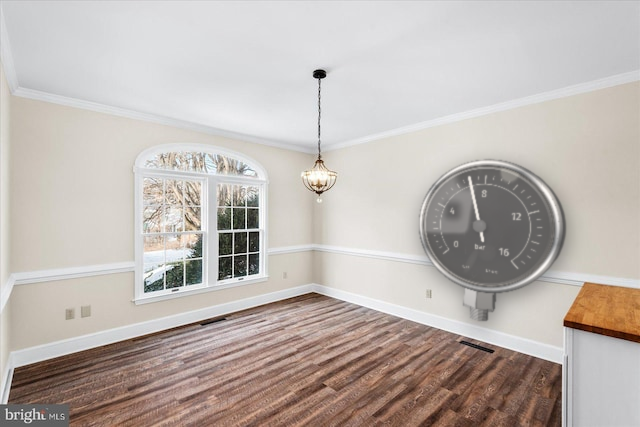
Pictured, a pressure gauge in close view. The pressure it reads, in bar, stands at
7 bar
